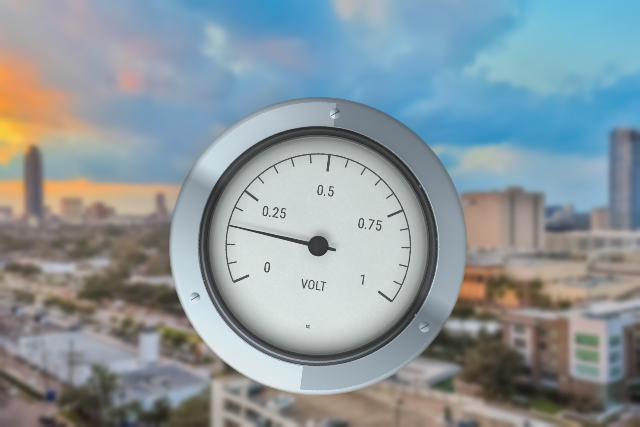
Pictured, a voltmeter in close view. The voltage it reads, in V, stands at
0.15 V
